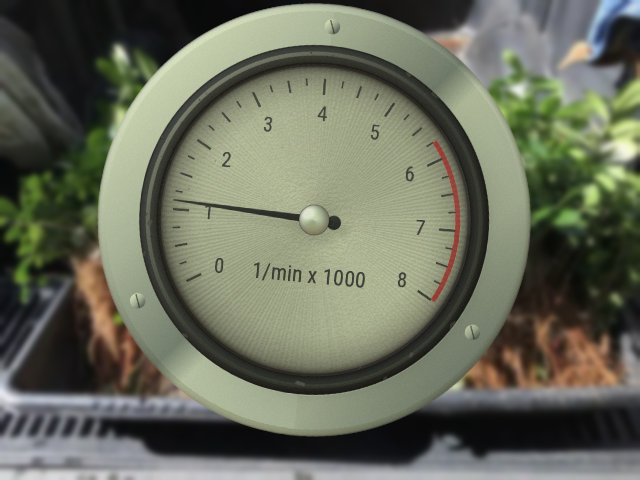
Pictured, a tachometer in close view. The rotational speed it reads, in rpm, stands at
1125 rpm
